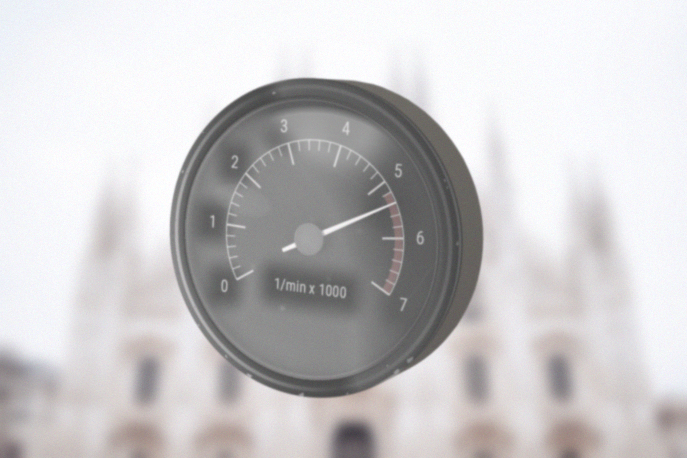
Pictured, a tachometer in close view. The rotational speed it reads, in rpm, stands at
5400 rpm
